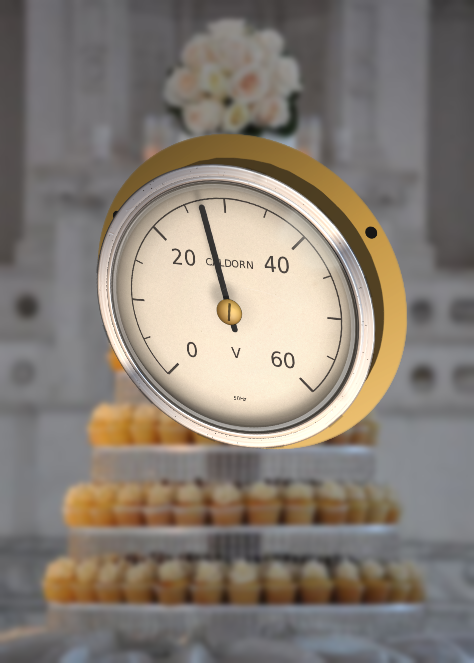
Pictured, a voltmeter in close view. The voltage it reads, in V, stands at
27.5 V
